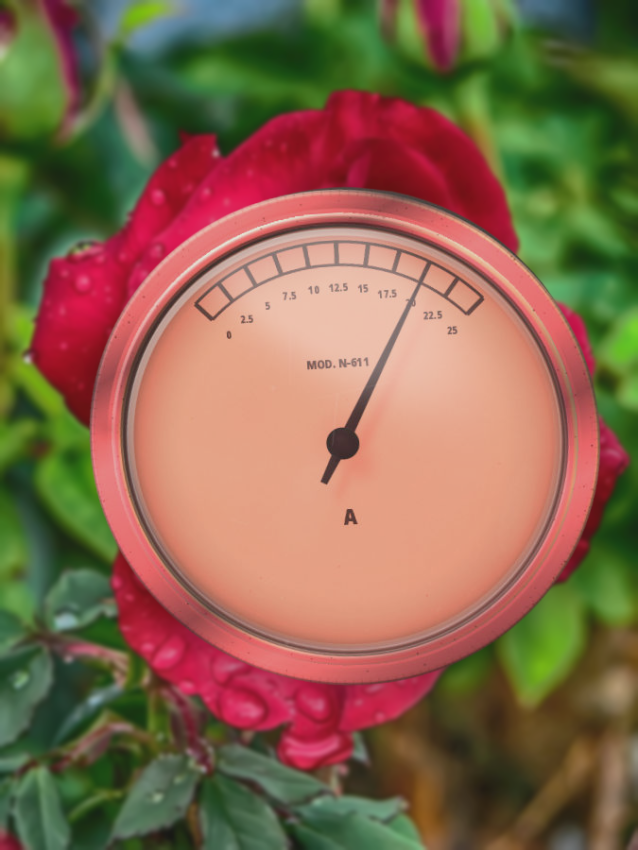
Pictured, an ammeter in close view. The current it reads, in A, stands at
20 A
